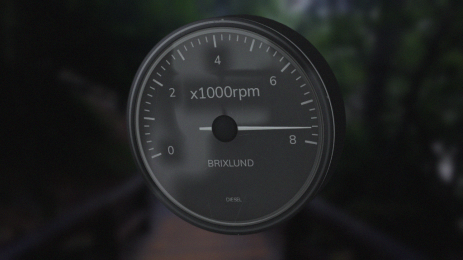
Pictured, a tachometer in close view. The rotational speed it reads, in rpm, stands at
7600 rpm
